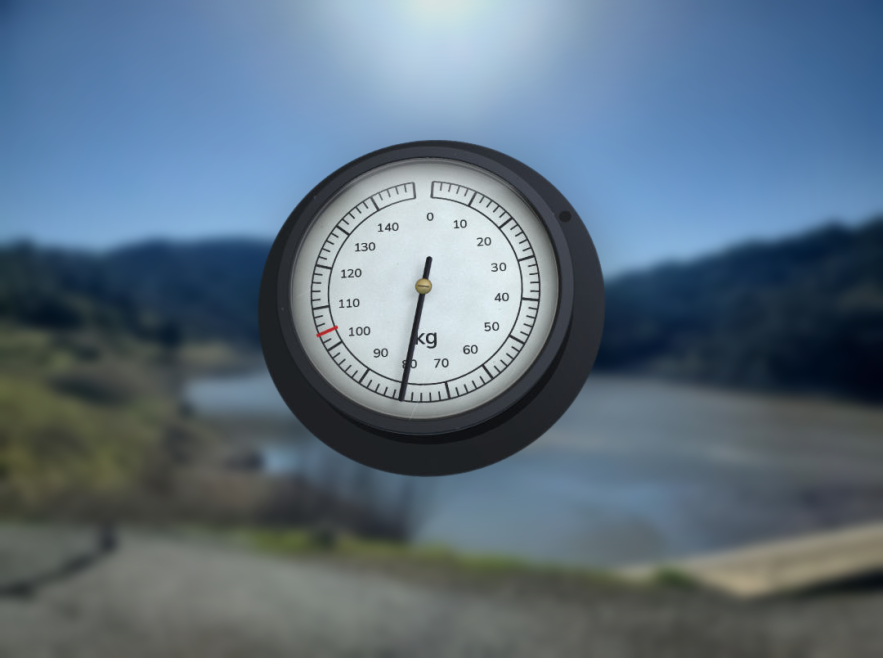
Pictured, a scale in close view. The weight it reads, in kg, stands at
80 kg
